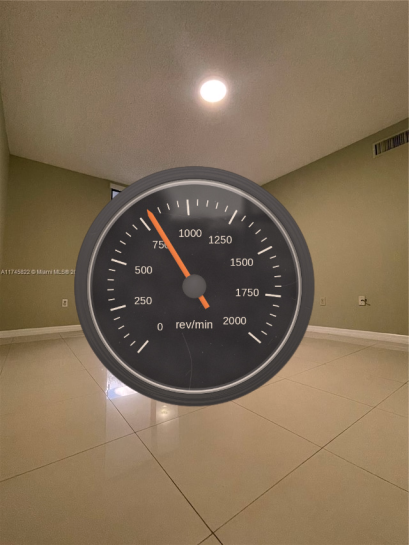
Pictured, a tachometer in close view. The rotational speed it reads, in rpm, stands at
800 rpm
